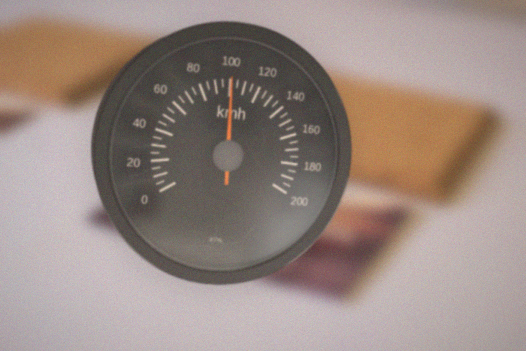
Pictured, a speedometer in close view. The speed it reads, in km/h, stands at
100 km/h
